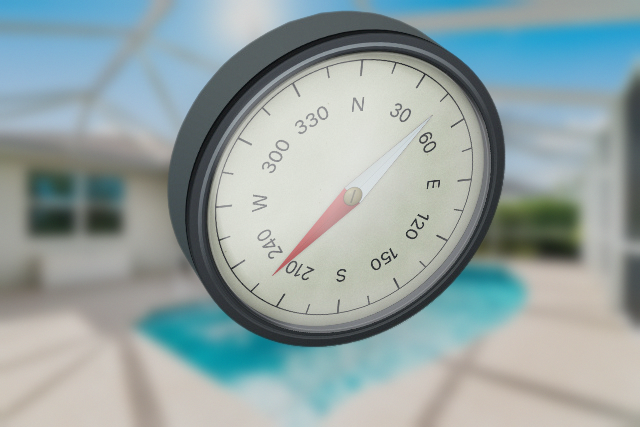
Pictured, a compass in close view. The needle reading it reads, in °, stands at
225 °
